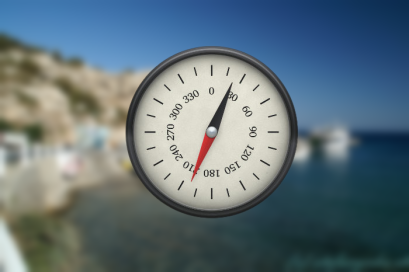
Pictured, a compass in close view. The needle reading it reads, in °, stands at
202.5 °
